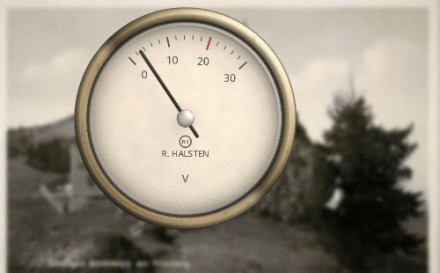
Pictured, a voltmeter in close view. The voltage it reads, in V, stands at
3 V
